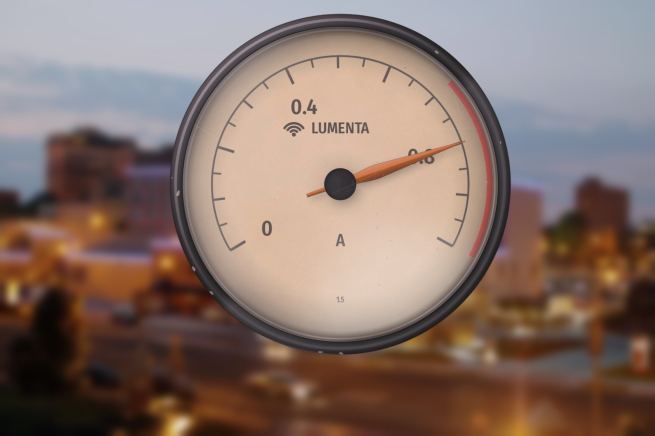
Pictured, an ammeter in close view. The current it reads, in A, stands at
0.8 A
